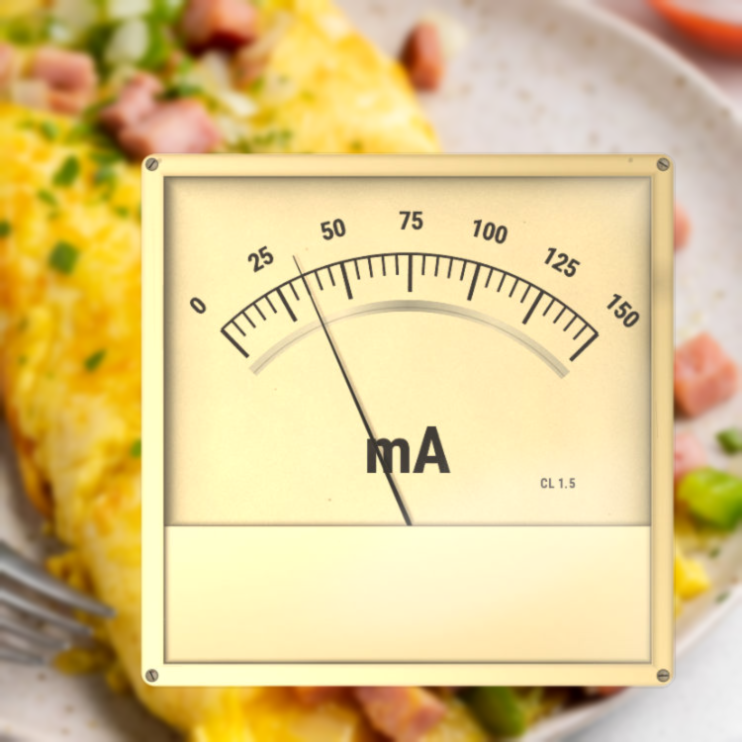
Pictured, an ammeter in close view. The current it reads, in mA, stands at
35 mA
